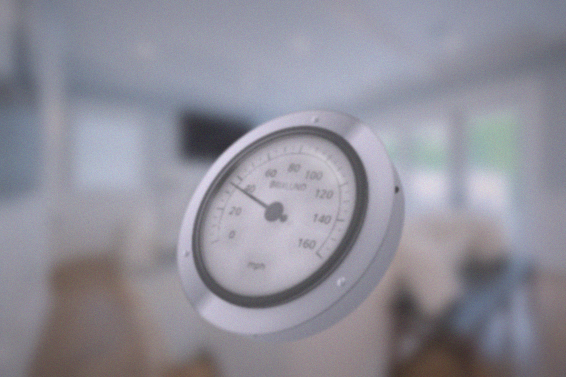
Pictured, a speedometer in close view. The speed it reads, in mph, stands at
35 mph
